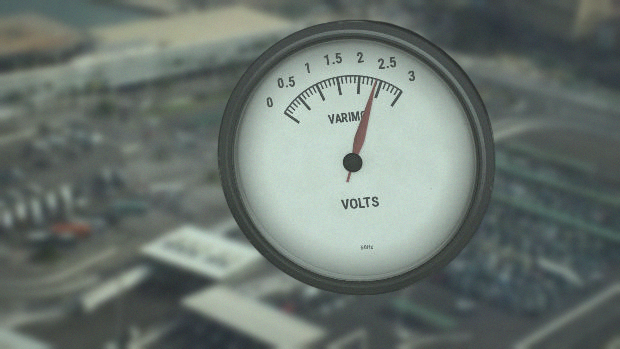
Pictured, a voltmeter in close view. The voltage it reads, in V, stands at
2.4 V
